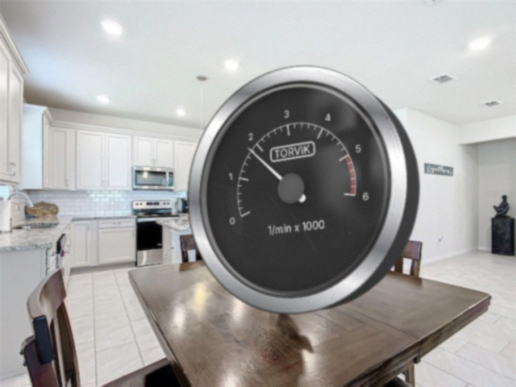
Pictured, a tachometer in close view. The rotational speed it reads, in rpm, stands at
1800 rpm
